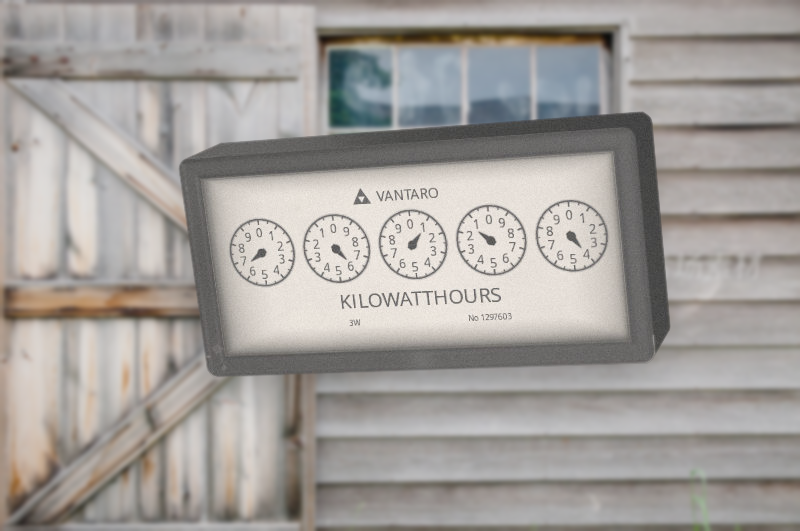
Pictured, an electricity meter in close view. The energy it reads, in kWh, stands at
66114 kWh
